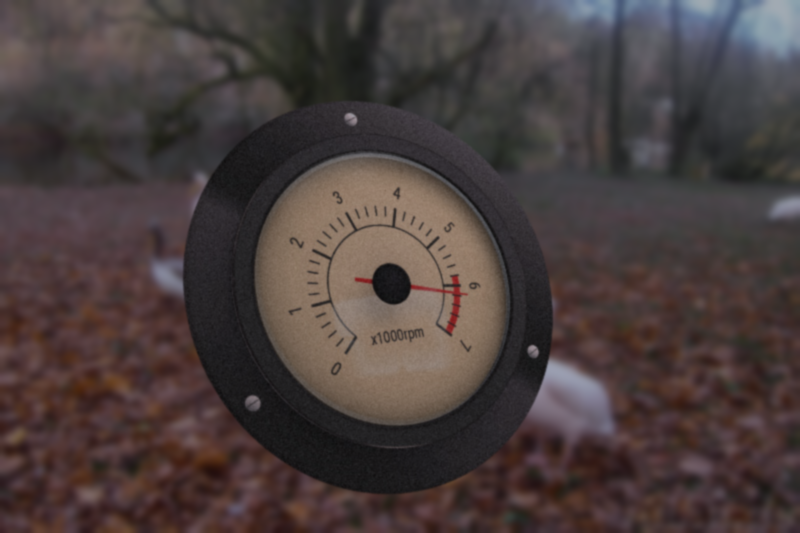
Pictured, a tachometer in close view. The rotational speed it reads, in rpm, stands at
6200 rpm
